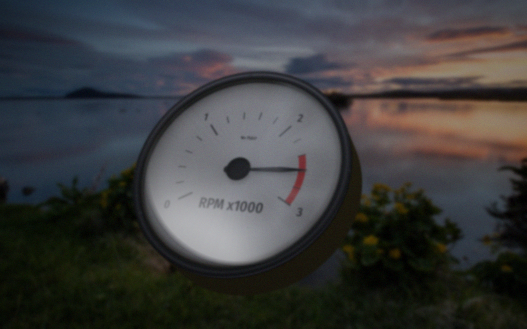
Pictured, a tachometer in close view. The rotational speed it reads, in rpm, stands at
2600 rpm
